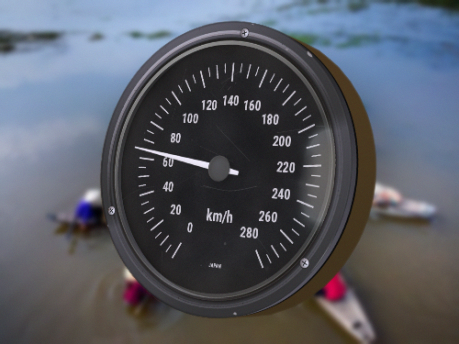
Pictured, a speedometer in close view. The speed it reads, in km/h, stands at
65 km/h
